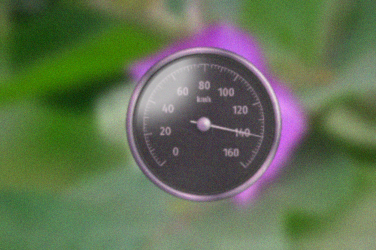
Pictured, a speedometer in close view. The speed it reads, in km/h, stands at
140 km/h
